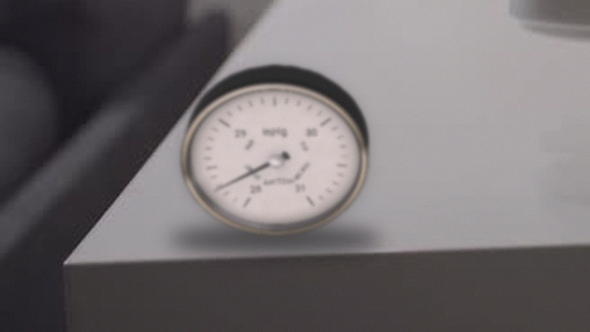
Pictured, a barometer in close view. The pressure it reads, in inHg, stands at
28.3 inHg
